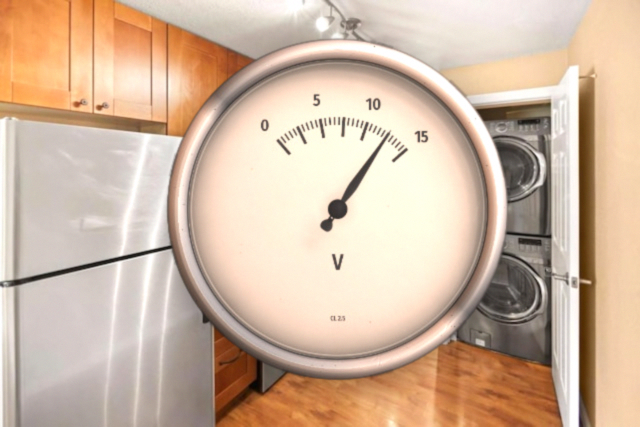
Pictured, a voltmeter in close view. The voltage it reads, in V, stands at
12.5 V
